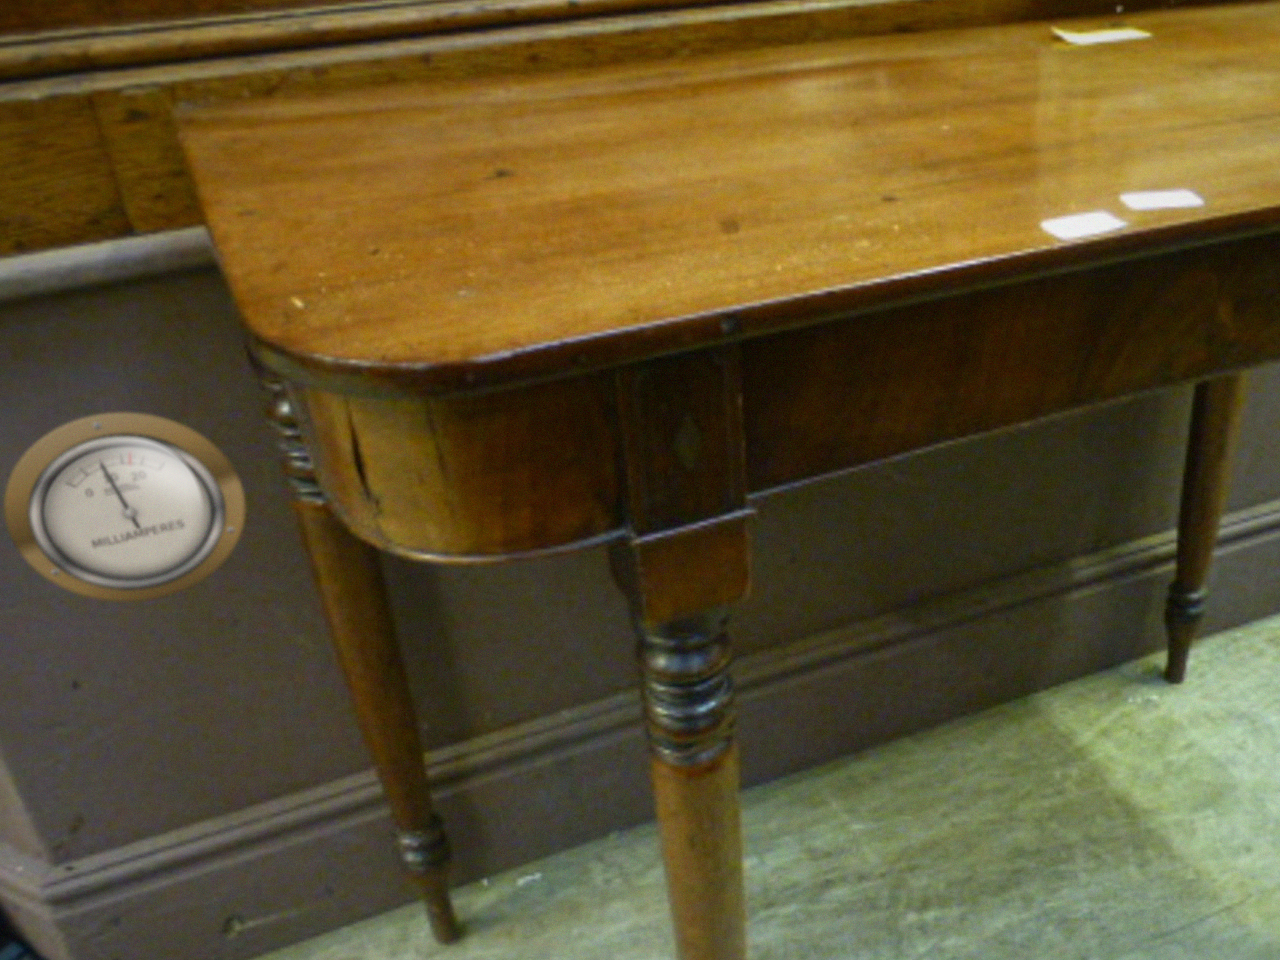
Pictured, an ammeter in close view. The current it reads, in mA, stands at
10 mA
